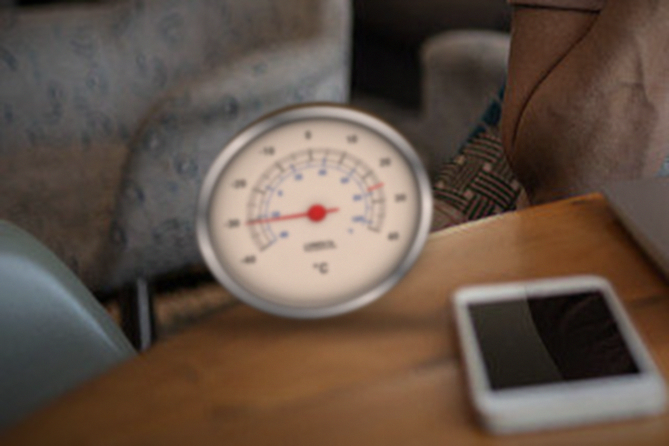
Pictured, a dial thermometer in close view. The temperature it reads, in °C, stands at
-30 °C
